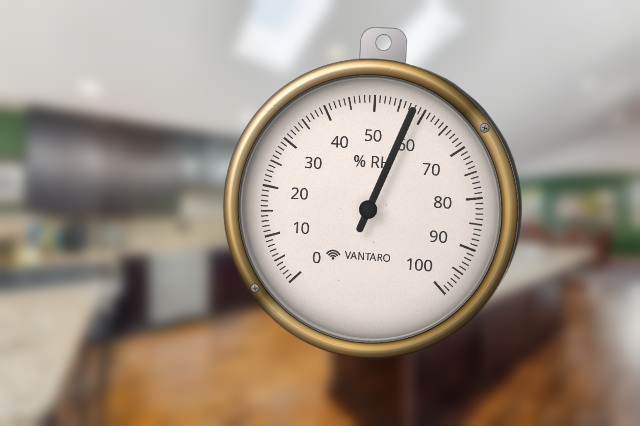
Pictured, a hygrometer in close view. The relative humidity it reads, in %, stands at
58 %
